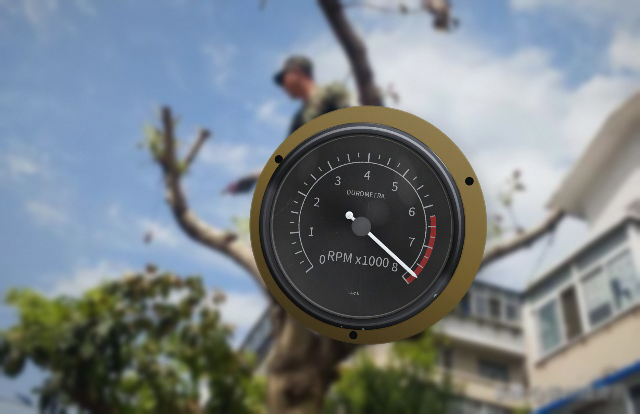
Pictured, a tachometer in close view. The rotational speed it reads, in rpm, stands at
7750 rpm
